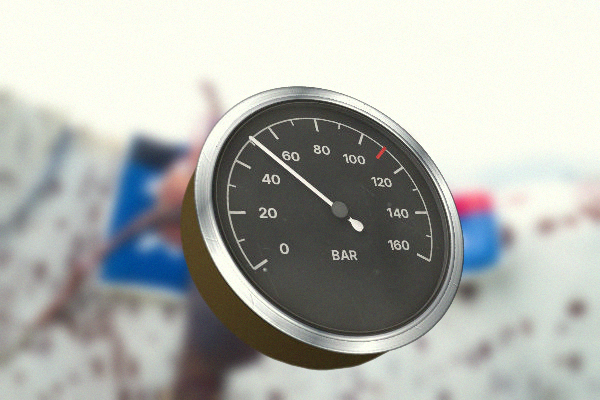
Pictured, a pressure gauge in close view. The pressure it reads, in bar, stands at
50 bar
